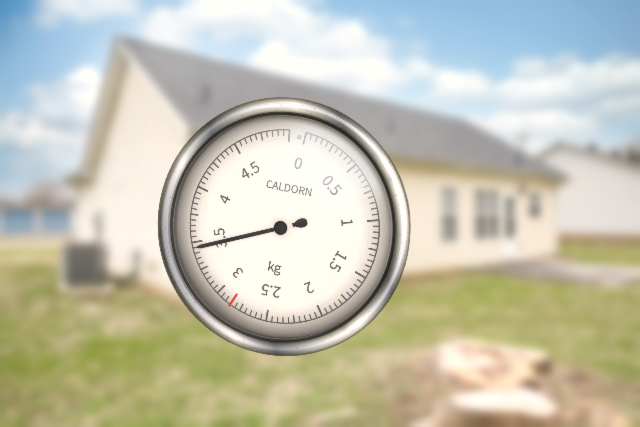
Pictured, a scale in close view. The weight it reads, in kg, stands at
3.45 kg
